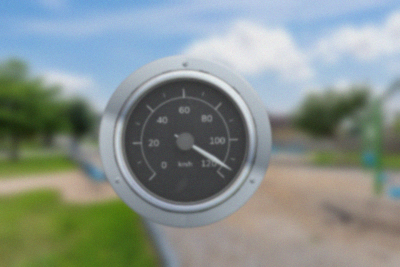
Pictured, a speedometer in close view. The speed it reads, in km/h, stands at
115 km/h
